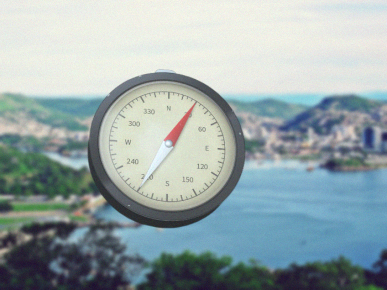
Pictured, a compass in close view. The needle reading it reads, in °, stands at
30 °
